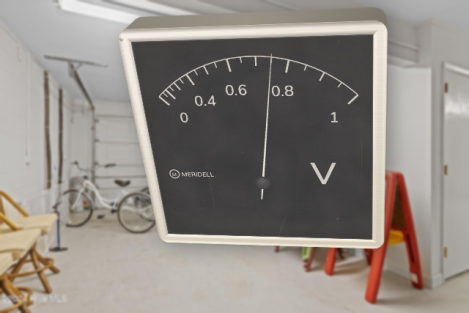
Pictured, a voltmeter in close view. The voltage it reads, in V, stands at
0.75 V
